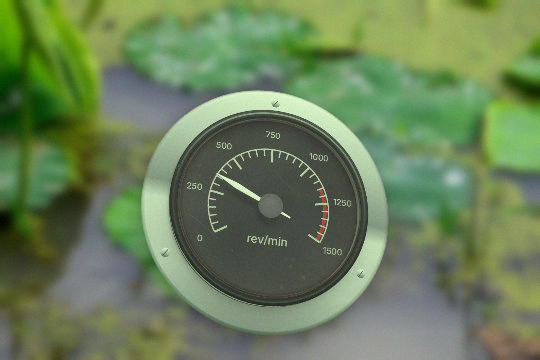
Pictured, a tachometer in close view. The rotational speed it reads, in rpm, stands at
350 rpm
